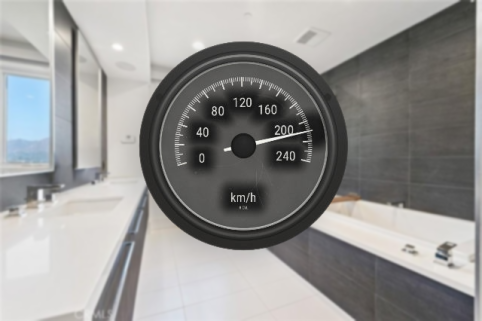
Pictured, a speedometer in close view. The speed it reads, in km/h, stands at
210 km/h
